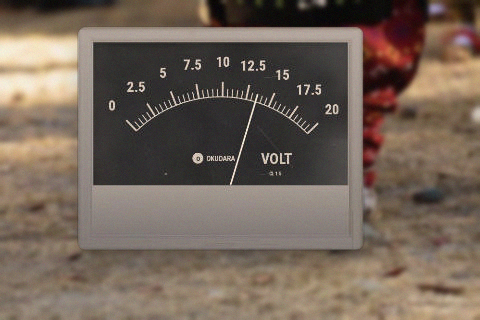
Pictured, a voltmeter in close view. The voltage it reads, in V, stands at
13.5 V
